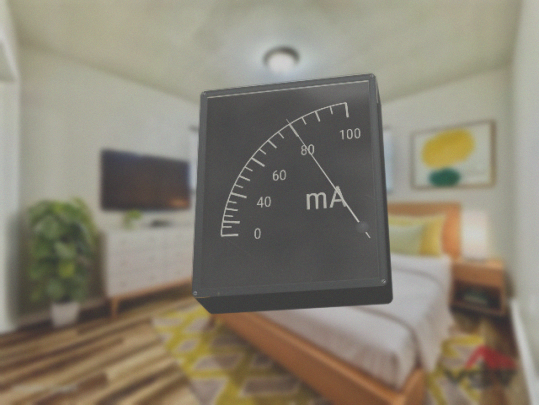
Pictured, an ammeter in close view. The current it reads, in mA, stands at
80 mA
